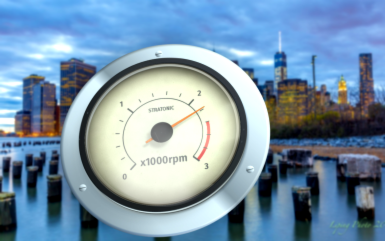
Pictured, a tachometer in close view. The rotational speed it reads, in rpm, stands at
2200 rpm
